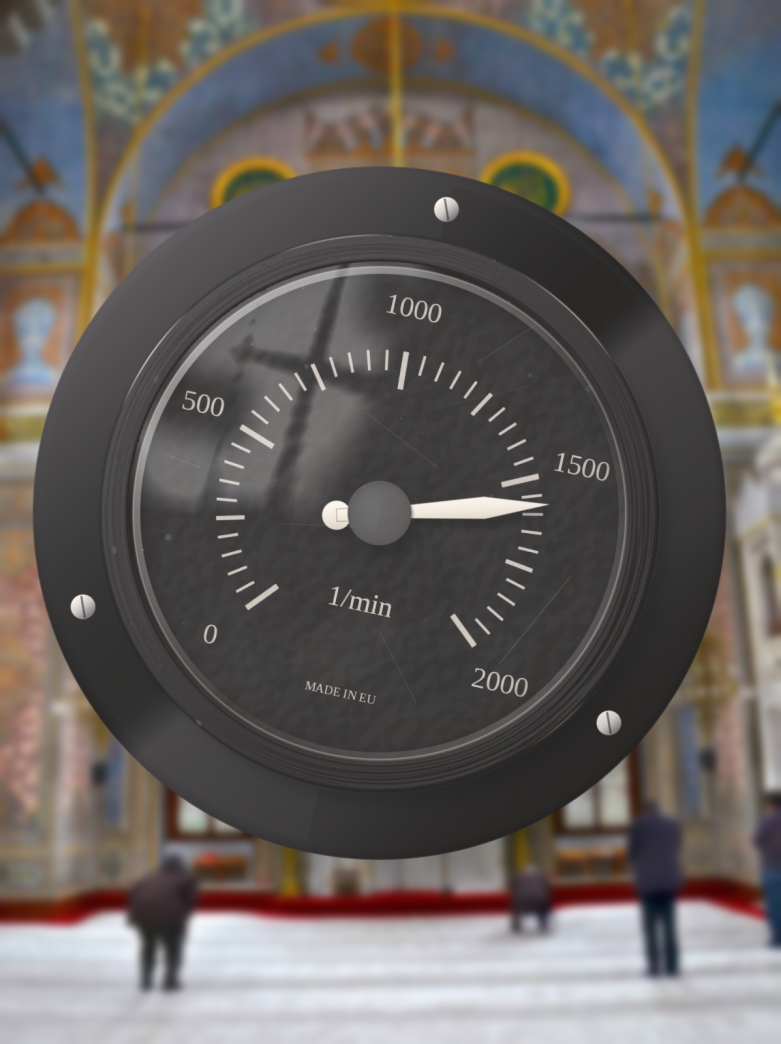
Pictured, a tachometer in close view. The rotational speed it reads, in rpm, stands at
1575 rpm
